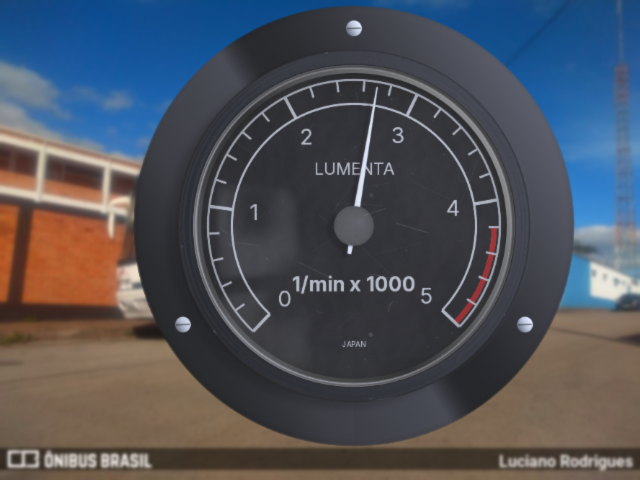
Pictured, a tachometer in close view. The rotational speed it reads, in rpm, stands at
2700 rpm
